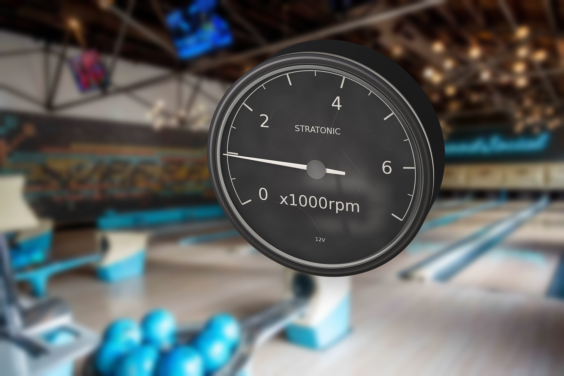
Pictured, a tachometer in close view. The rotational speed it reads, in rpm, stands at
1000 rpm
